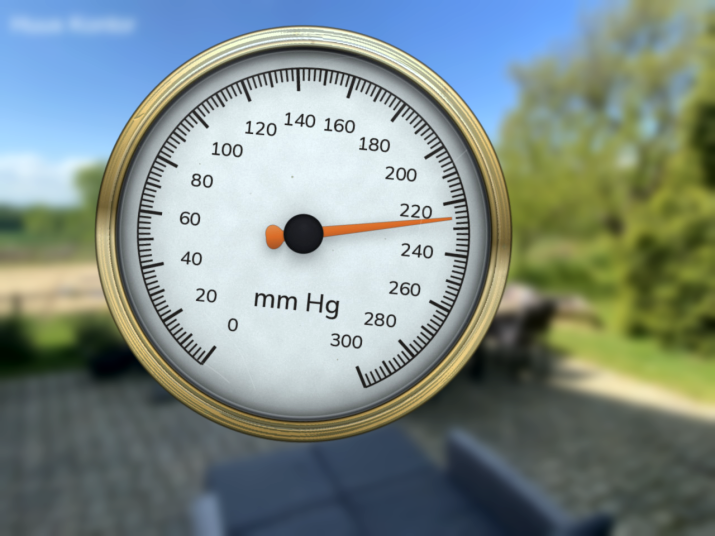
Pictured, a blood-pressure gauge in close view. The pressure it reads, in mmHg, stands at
226 mmHg
